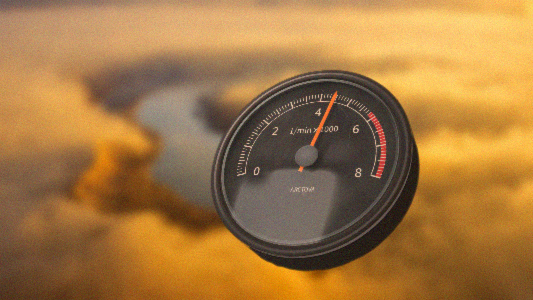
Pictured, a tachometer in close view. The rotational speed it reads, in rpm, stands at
4500 rpm
